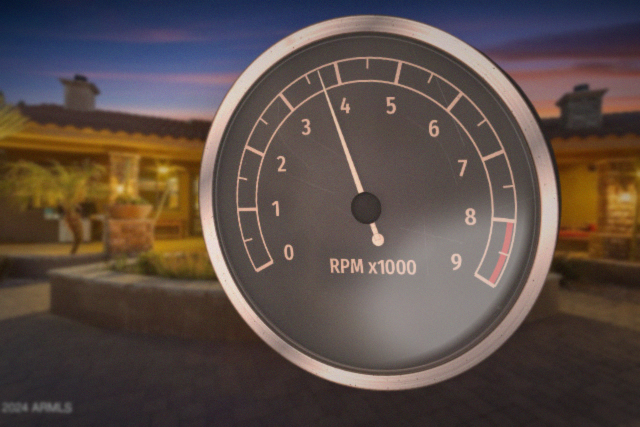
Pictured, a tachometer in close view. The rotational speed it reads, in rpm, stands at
3750 rpm
